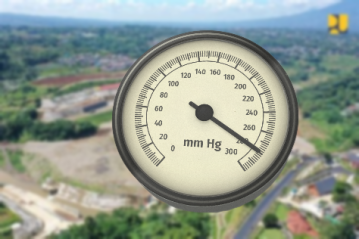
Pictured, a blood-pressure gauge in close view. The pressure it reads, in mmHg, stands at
280 mmHg
